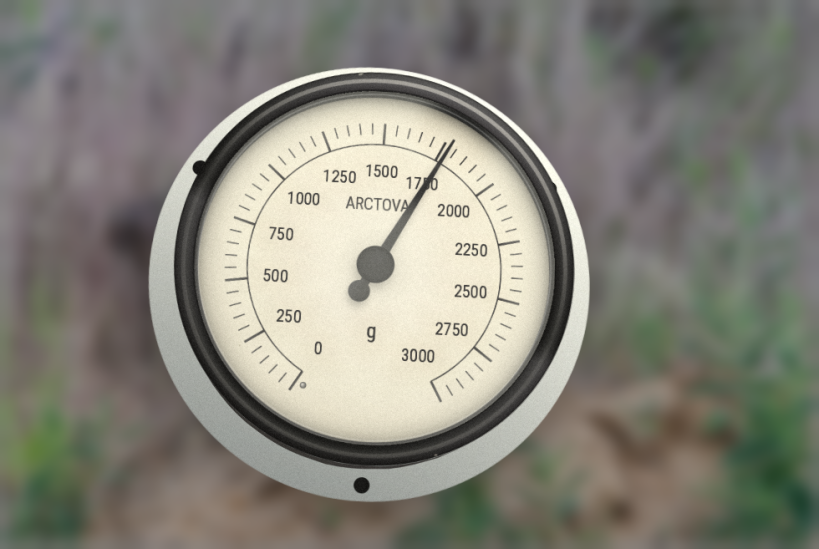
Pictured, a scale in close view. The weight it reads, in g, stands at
1775 g
